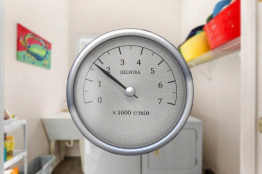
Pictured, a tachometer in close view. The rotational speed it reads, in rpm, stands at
1750 rpm
